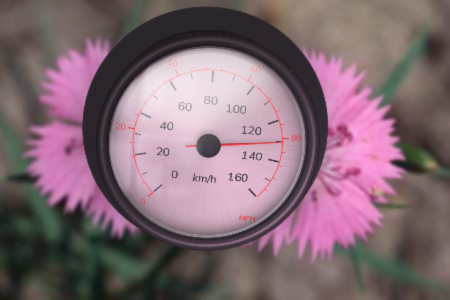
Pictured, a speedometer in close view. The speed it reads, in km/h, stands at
130 km/h
